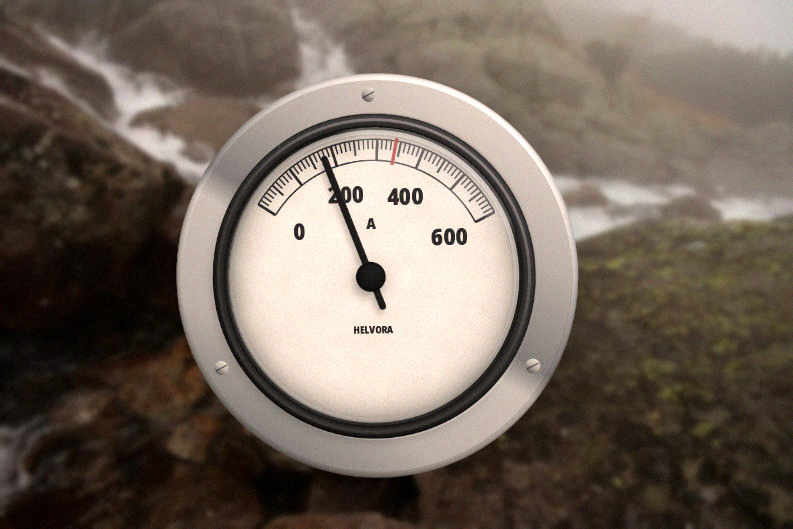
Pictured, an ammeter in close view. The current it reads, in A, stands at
180 A
